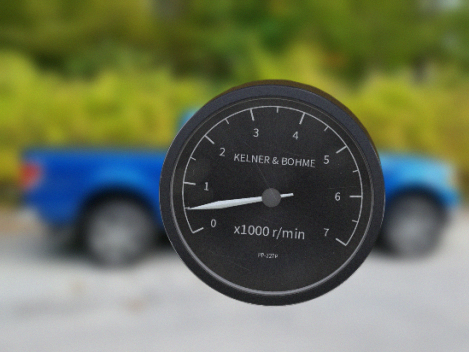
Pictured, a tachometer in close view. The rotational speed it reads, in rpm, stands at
500 rpm
